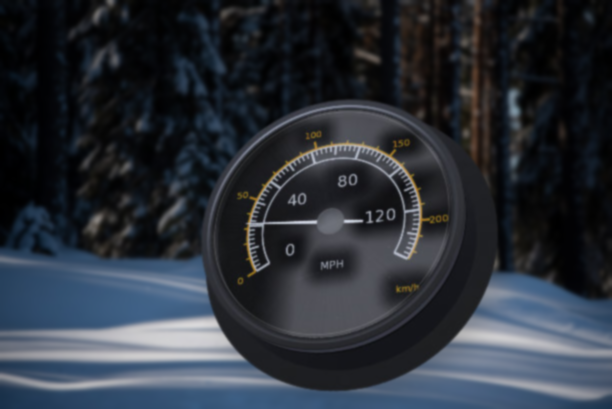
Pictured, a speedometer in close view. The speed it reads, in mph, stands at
20 mph
